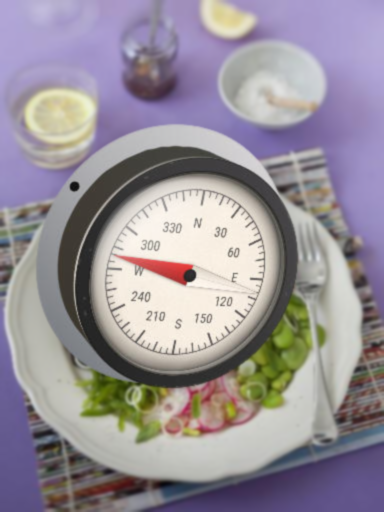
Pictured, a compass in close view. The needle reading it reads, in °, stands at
280 °
